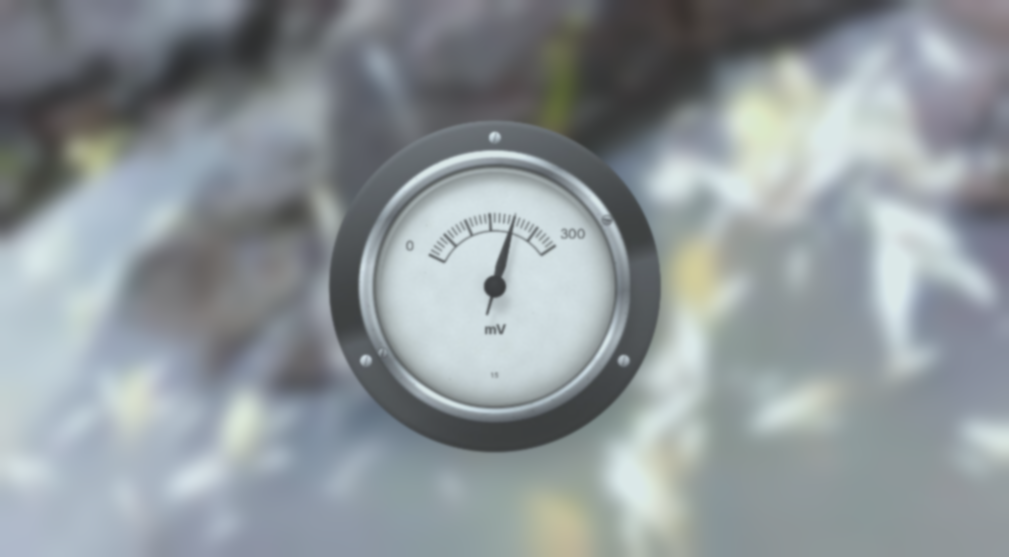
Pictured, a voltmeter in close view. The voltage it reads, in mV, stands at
200 mV
